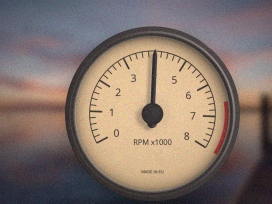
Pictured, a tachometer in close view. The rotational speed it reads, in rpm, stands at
4000 rpm
